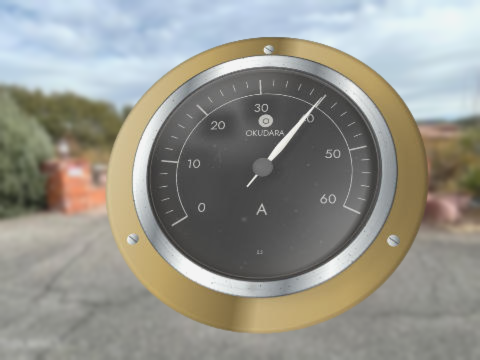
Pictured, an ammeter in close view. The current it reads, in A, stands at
40 A
